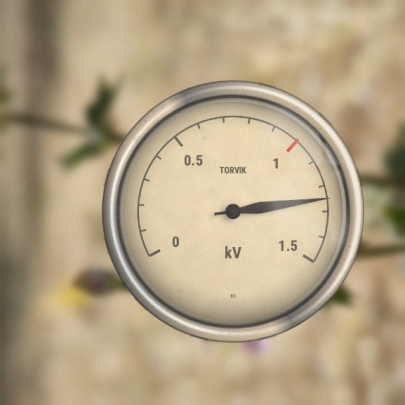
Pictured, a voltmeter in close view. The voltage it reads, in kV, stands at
1.25 kV
